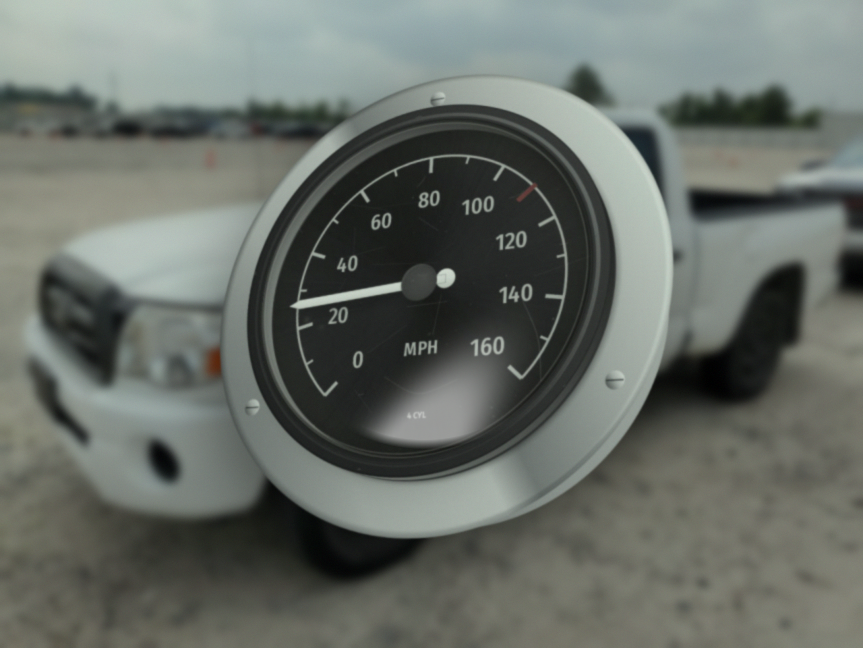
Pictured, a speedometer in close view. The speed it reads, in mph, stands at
25 mph
